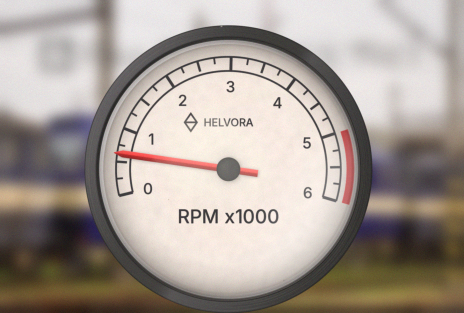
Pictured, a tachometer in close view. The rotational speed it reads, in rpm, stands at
625 rpm
